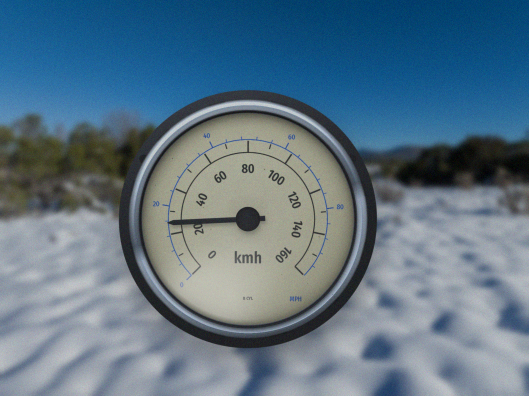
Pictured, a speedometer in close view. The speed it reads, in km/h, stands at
25 km/h
